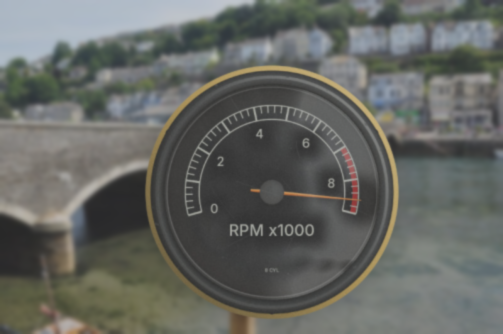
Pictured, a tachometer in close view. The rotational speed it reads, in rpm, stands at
8600 rpm
